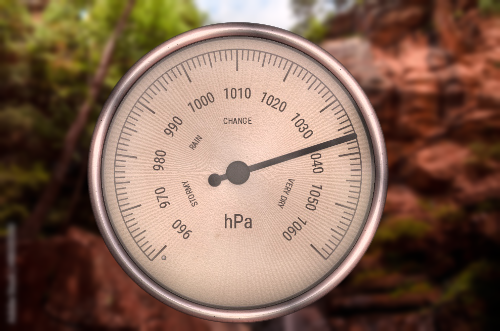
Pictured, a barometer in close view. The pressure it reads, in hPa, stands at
1037 hPa
